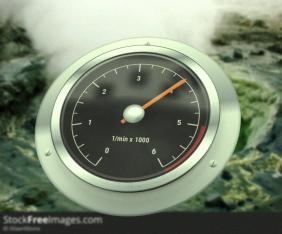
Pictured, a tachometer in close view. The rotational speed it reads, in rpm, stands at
4000 rpm
